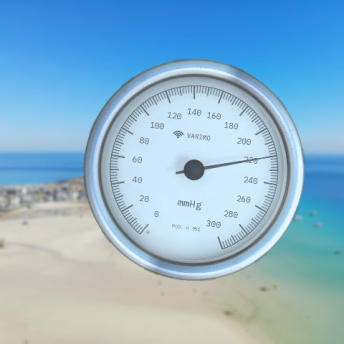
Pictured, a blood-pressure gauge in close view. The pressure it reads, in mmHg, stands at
220 mmHg
